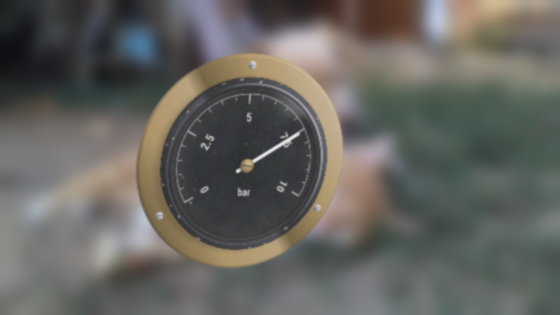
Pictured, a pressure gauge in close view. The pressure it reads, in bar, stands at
7.5 bar
